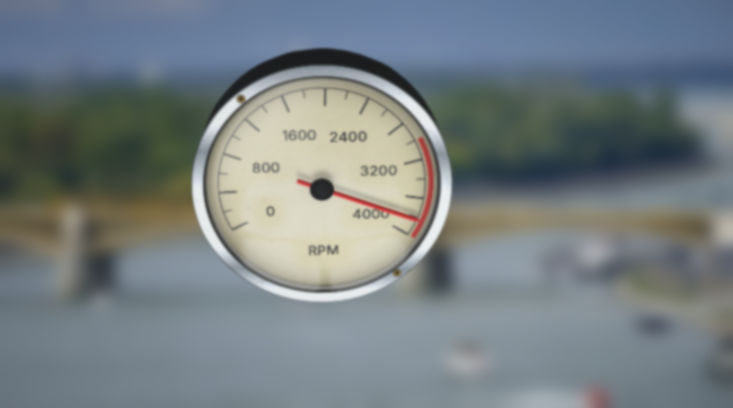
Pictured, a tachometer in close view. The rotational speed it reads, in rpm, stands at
3800 rpm
